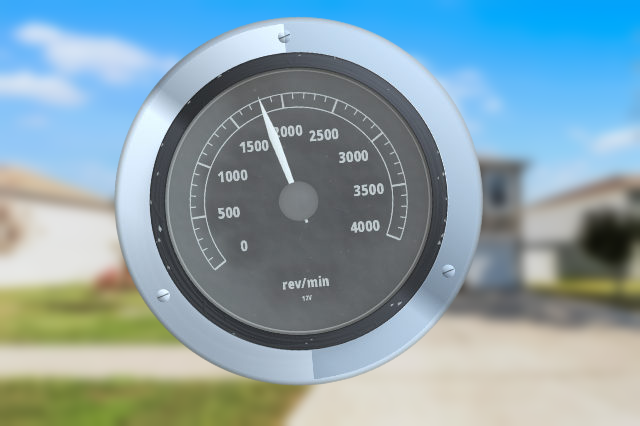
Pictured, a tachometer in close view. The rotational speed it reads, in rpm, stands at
1800 rpm
